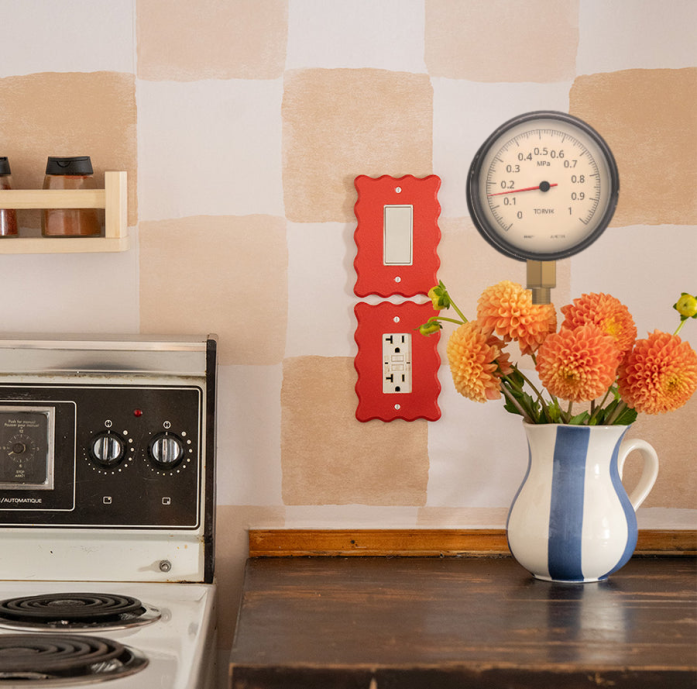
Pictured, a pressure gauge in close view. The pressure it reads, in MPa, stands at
0.15 MPa
